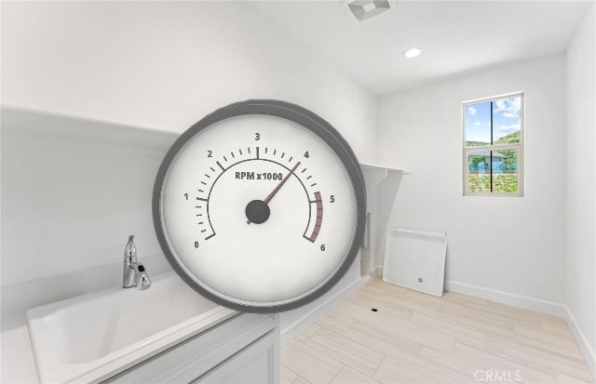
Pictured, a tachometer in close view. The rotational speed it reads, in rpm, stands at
4000 rpm
